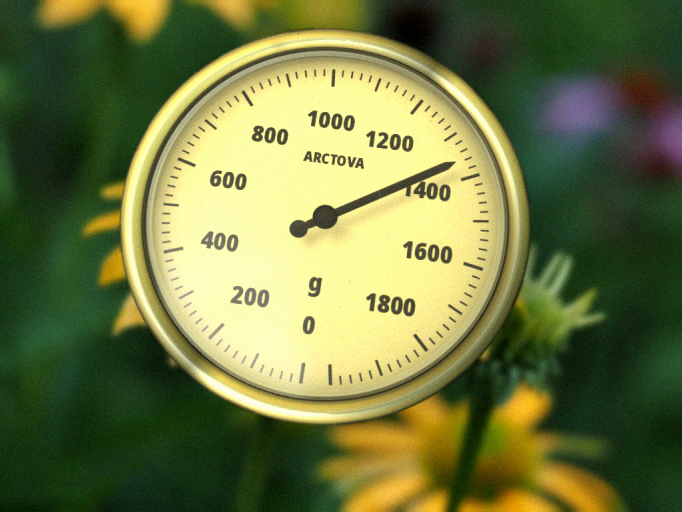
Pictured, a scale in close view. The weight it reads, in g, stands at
1360 g
